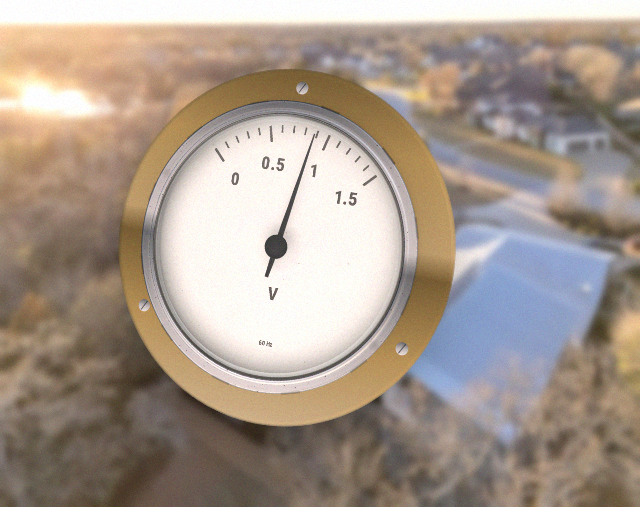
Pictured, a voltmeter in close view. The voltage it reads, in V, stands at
0.9 V
